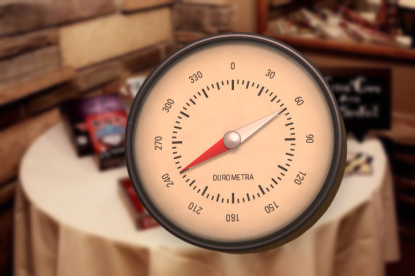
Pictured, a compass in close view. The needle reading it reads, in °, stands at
240 °
